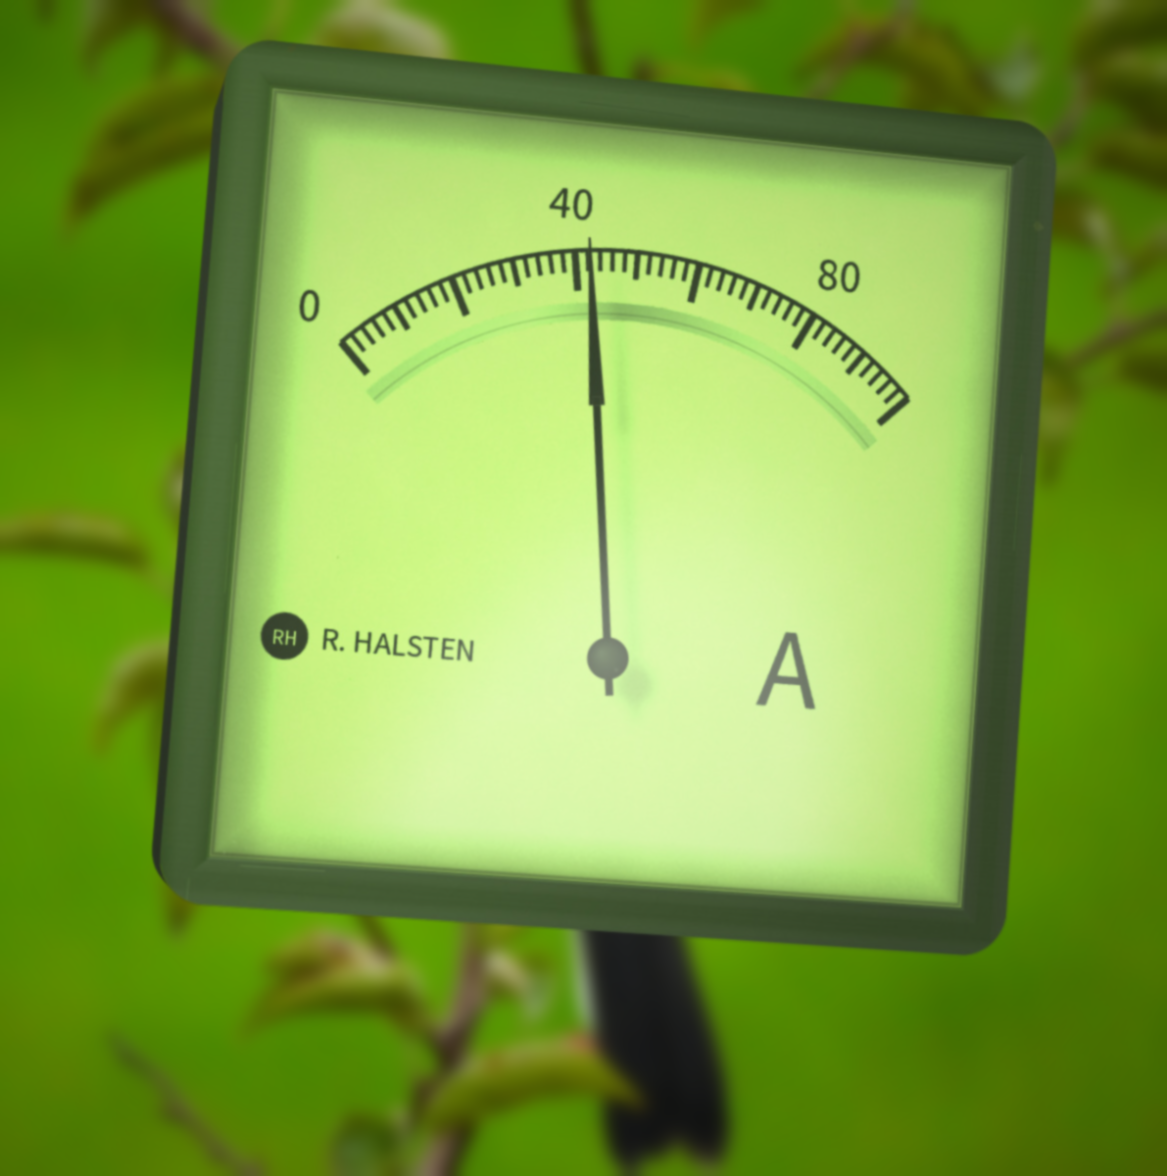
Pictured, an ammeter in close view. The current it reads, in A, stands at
42 A
